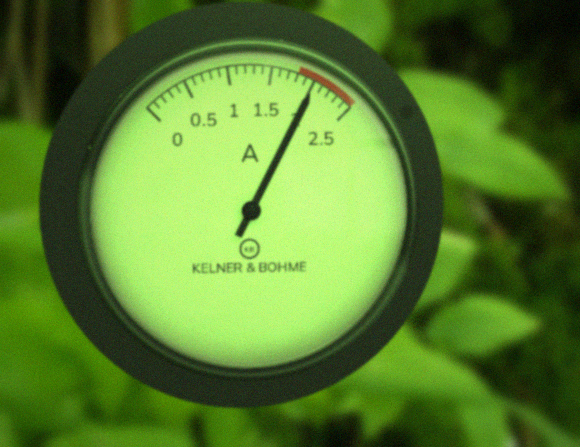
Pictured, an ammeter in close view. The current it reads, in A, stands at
2 A
